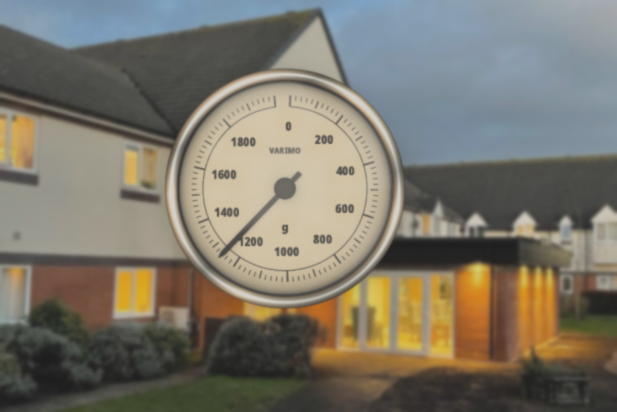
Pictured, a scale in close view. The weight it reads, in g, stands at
1260 g
